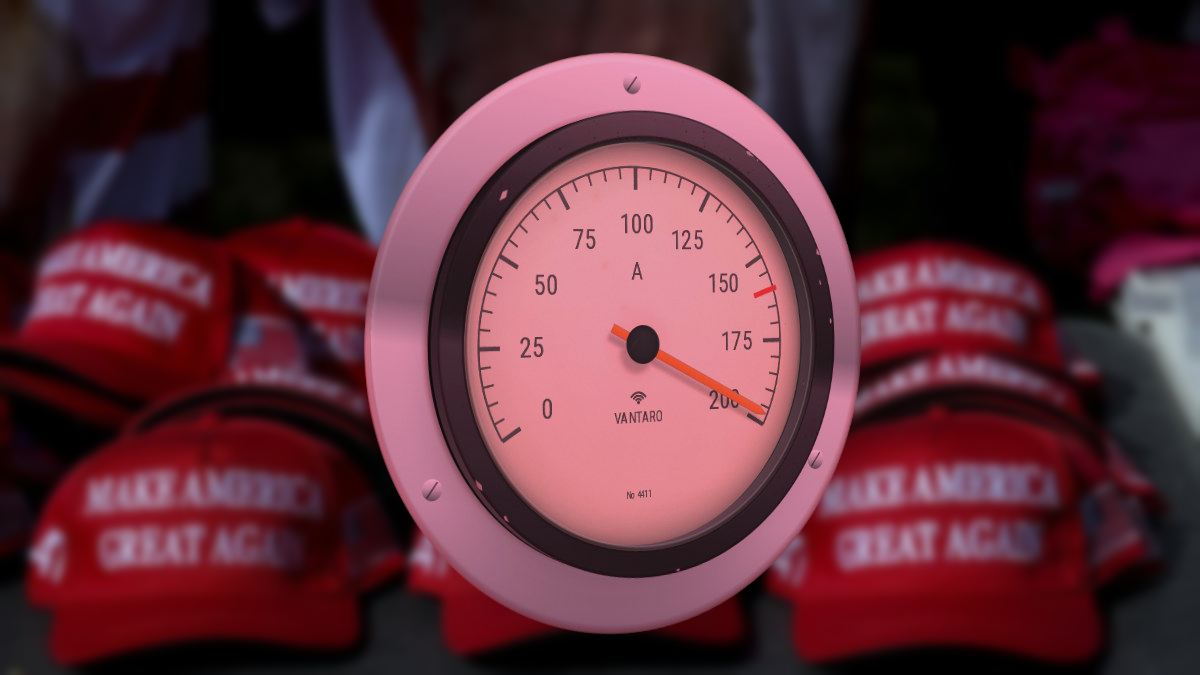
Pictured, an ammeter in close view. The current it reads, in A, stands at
197.5 A
